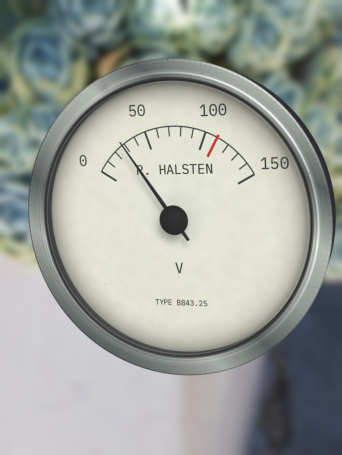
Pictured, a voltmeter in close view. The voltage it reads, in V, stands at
30 V
